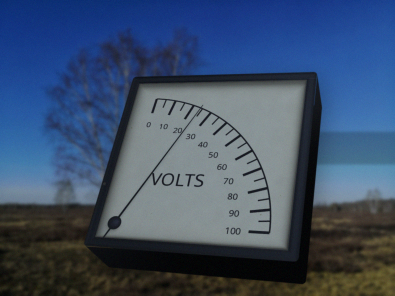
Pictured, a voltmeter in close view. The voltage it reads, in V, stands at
25 V
